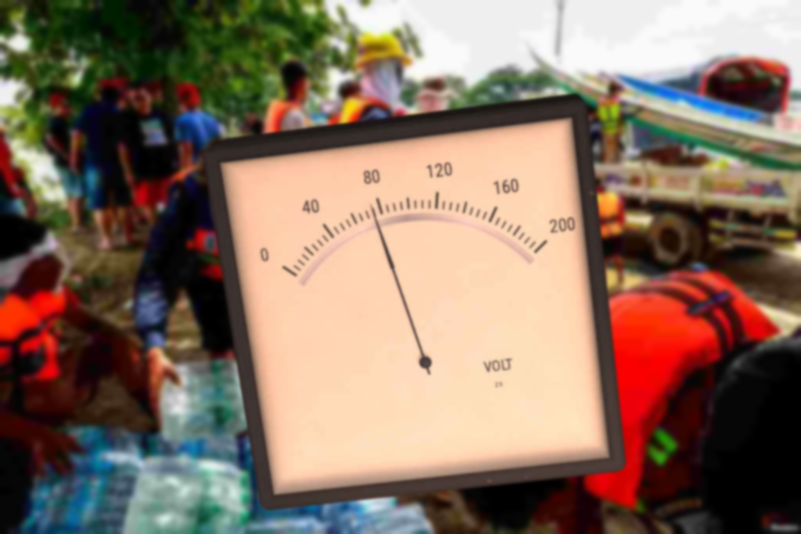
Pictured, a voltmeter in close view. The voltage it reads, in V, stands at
75 V
